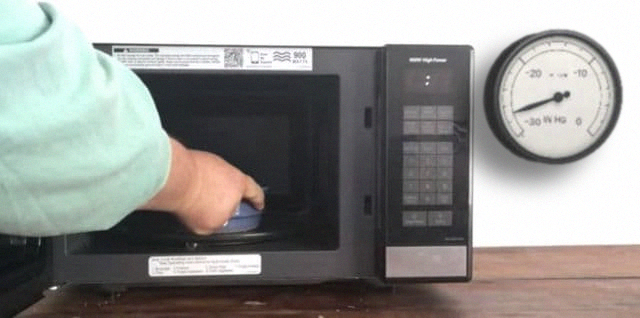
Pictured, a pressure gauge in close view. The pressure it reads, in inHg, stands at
-27 inHg
